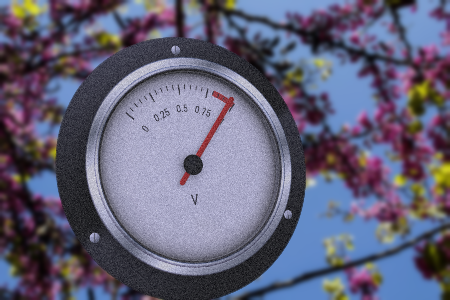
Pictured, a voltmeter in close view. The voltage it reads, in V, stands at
0.95 V
